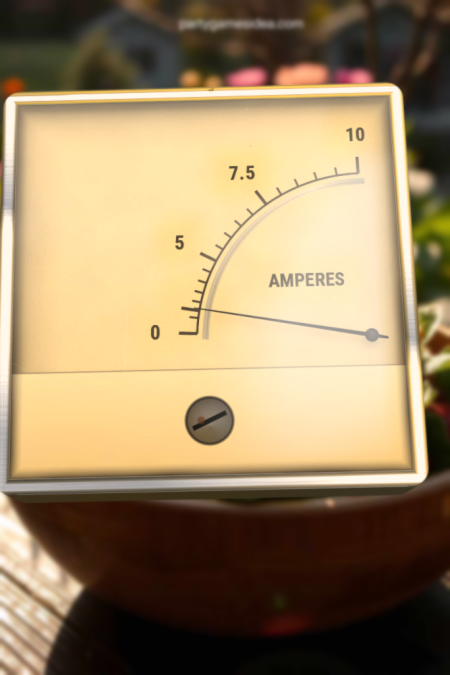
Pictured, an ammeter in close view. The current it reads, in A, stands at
2.5 A
